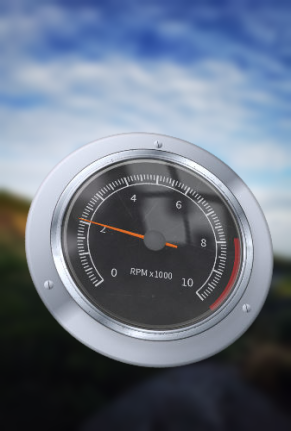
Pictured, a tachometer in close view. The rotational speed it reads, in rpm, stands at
2000 rpm
